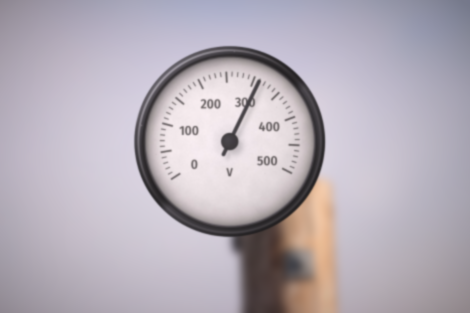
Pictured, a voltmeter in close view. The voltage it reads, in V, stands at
310 V
